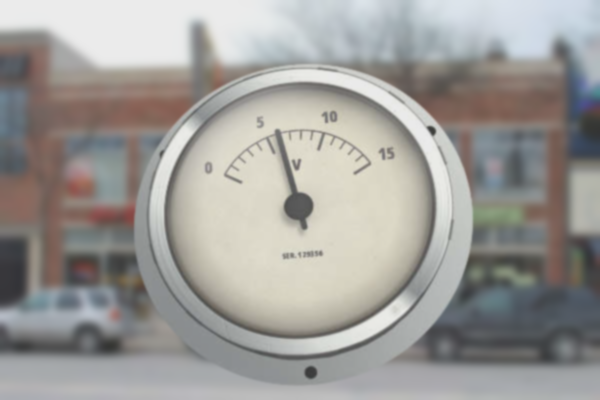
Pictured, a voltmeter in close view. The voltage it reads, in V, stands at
6 V
